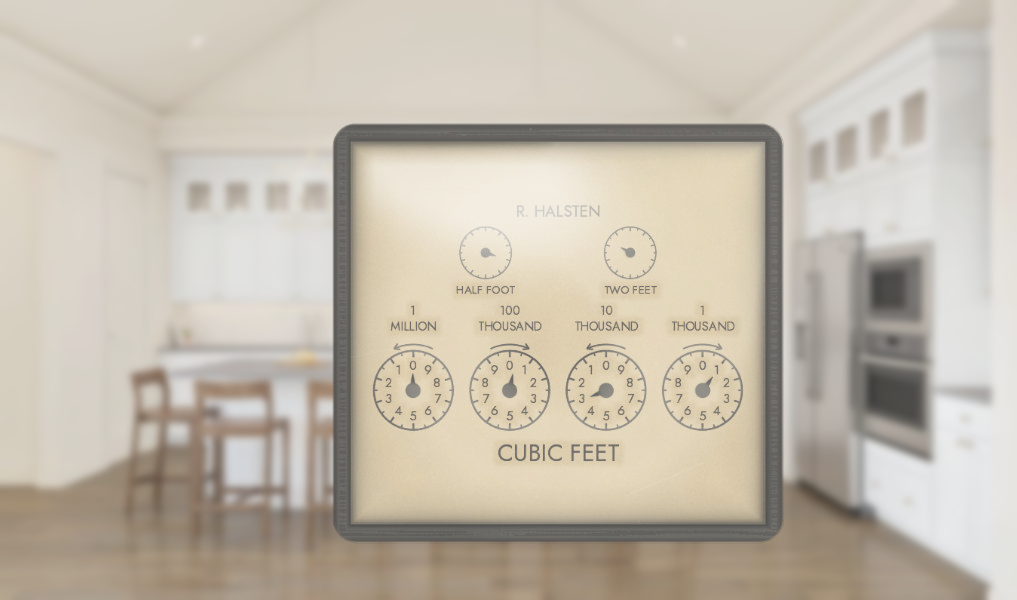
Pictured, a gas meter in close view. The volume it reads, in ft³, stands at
3100 ft³
